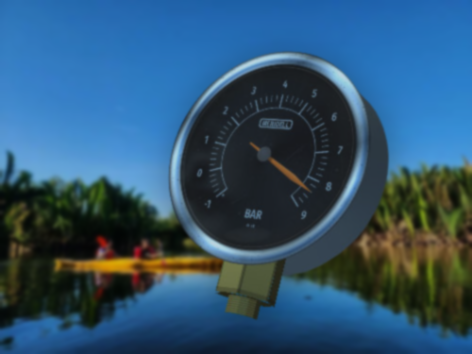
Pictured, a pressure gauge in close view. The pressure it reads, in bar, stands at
8.4 bar
